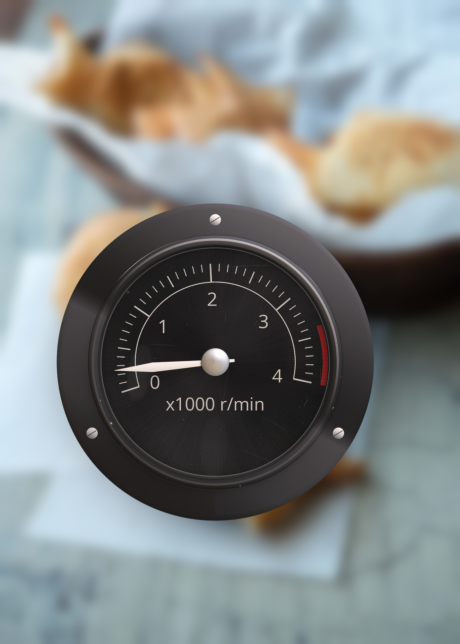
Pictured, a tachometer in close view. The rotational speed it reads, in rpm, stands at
250 rpm
